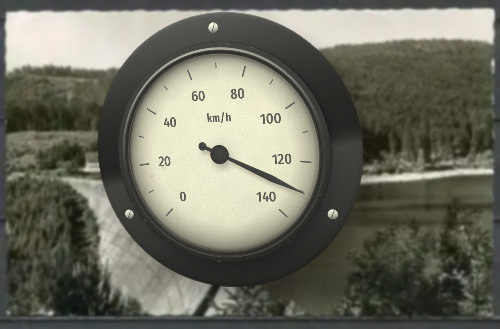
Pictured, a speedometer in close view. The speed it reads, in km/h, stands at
130 km/h
